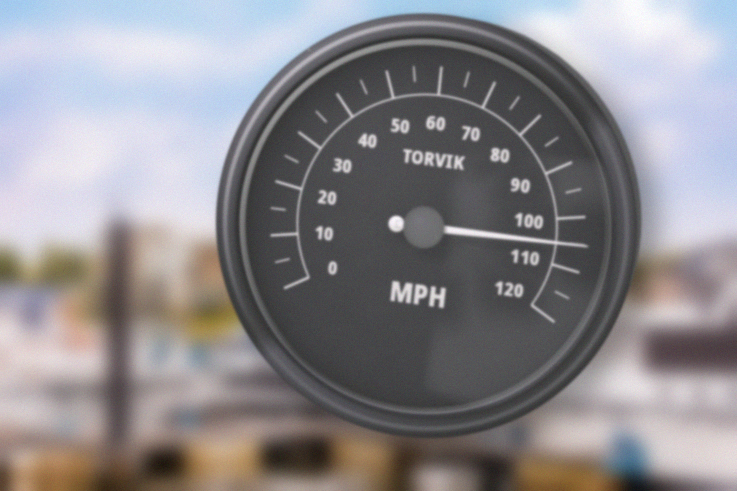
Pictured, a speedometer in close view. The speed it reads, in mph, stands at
105 mph
